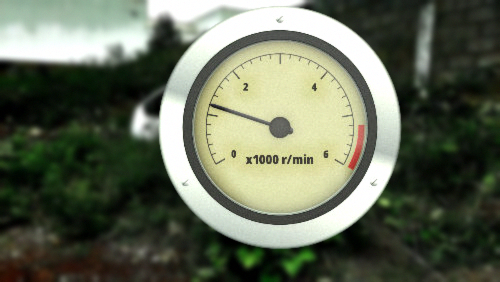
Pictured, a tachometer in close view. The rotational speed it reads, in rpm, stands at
1200 rpm
